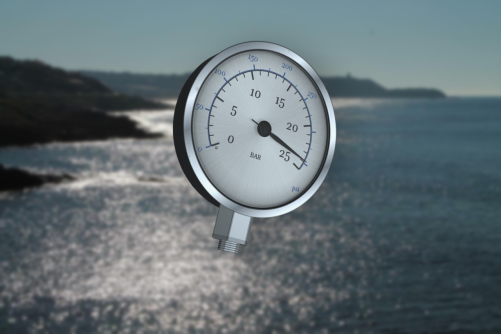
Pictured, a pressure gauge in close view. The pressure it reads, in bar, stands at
24 bar
